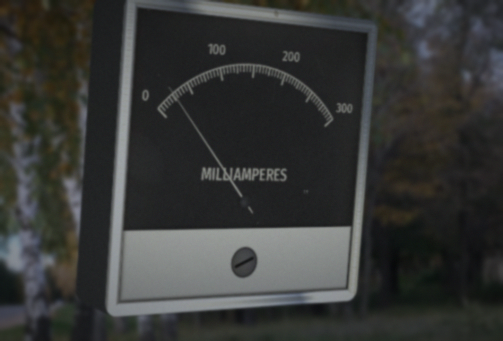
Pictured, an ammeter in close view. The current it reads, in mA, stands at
25 mA
